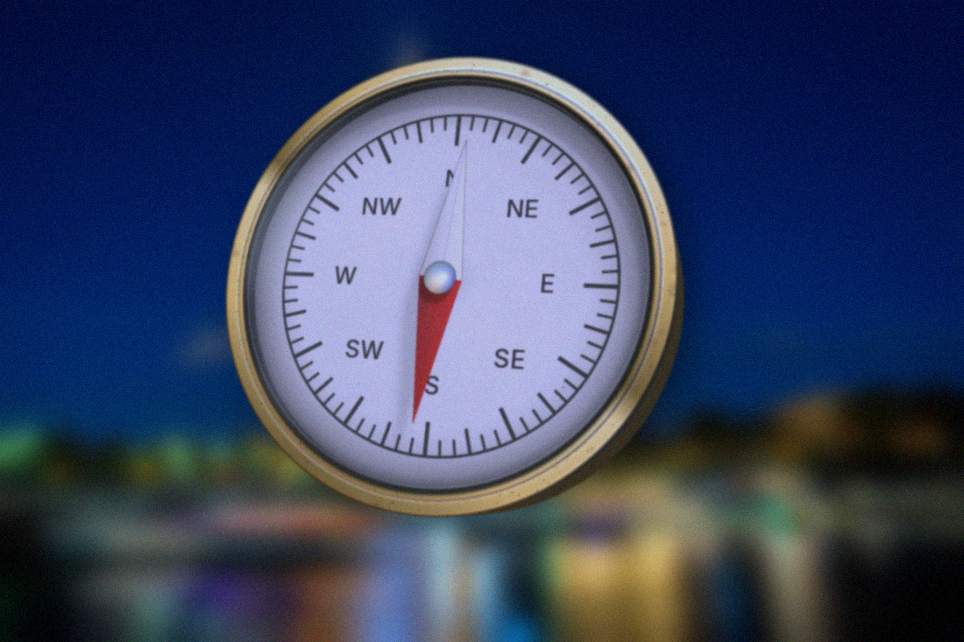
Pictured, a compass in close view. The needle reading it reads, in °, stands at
185 °
